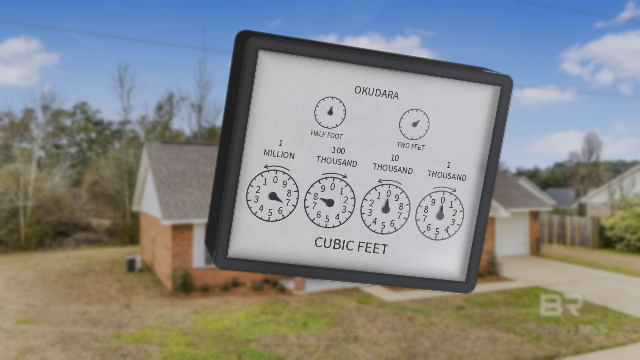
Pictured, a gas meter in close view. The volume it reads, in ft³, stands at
680000 ft³
